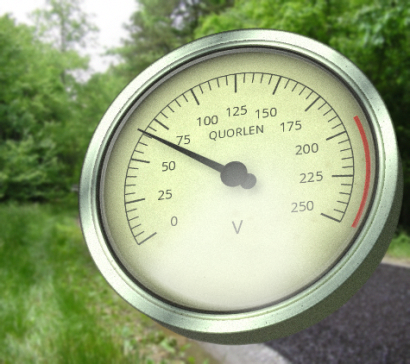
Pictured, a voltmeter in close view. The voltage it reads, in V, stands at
65 V
